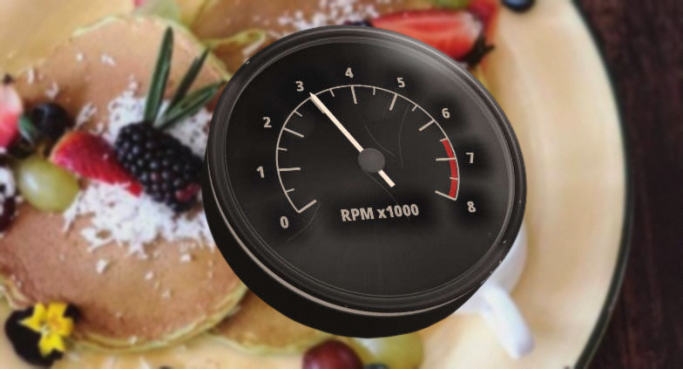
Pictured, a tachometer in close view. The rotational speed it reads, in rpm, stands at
3000 rpm
